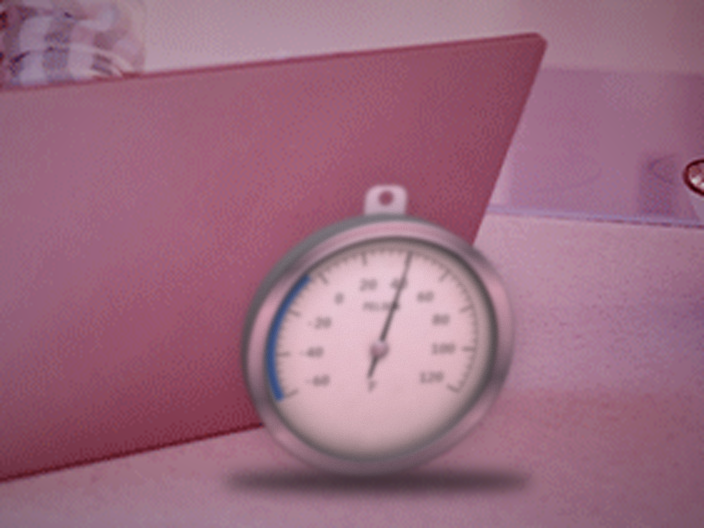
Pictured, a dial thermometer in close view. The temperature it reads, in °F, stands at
40 °F
